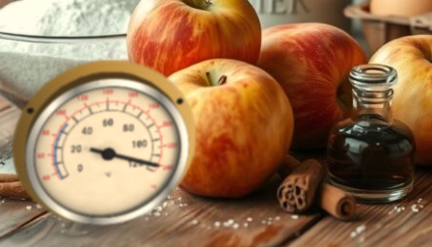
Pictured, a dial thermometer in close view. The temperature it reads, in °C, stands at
115 °C
